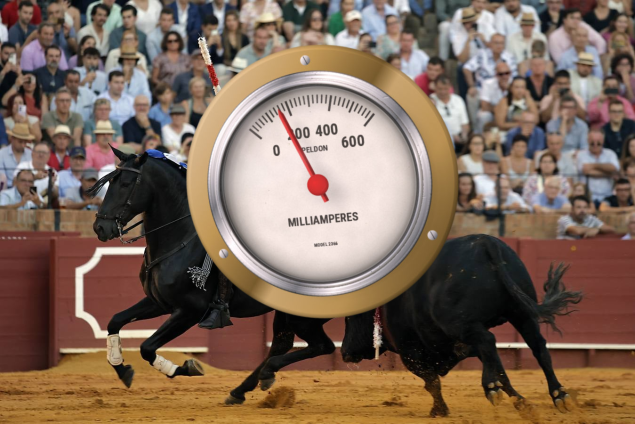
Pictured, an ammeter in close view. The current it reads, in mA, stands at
160 mA
